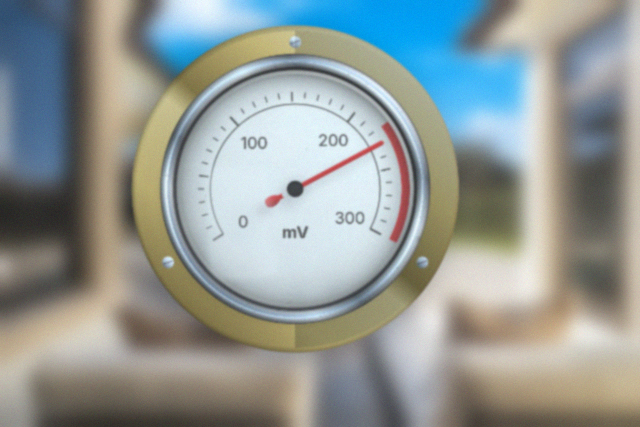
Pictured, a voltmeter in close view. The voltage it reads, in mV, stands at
230 mV
